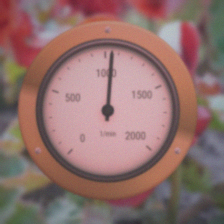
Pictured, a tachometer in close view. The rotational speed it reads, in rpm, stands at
1050 rpm
